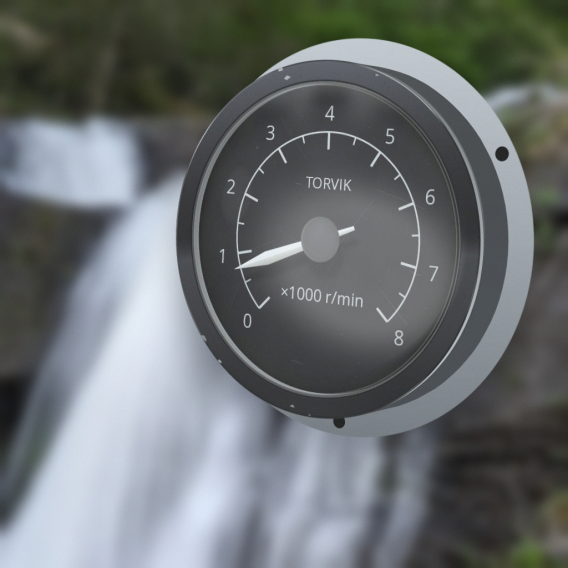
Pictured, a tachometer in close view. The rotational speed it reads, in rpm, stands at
750 rpm
